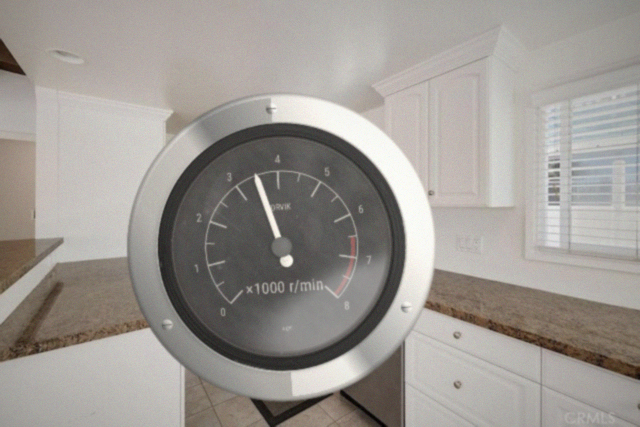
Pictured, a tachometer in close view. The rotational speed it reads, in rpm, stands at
3500 rpm
